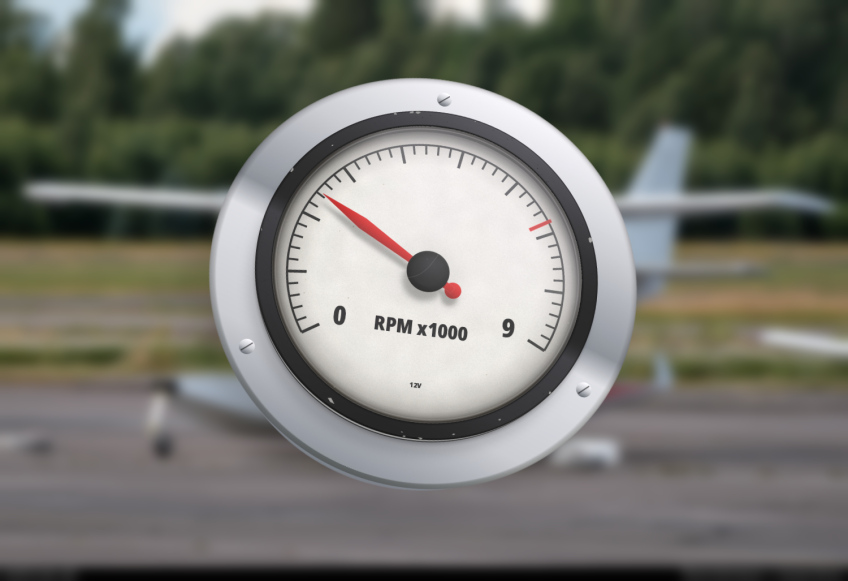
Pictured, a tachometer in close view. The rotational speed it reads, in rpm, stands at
2400 rpm
